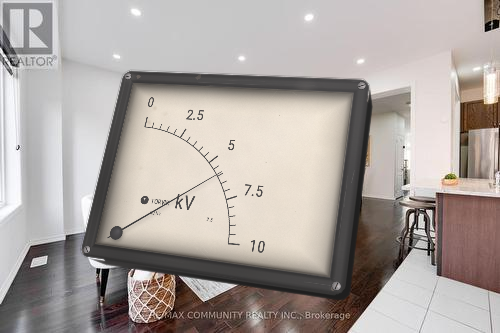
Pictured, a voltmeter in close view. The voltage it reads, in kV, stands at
6 kV
